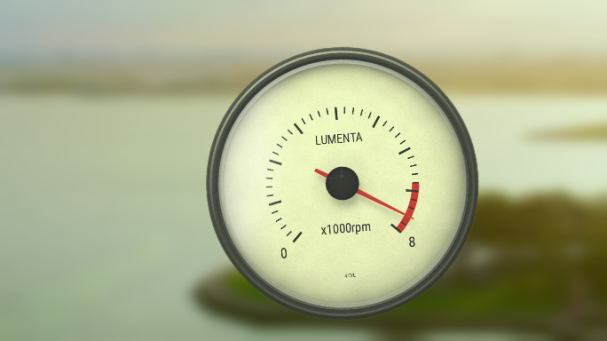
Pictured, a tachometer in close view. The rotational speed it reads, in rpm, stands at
7600 rpm
